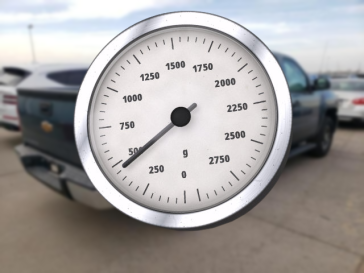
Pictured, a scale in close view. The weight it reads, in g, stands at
450 g
